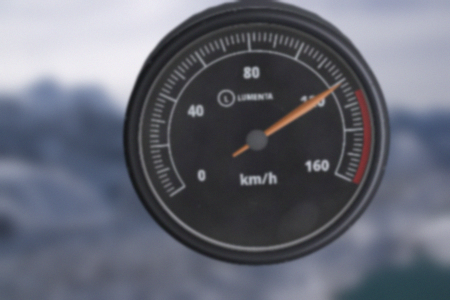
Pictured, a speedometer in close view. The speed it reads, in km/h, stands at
120 km/h
